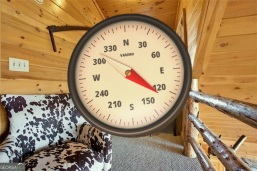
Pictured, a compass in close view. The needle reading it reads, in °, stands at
130 °
